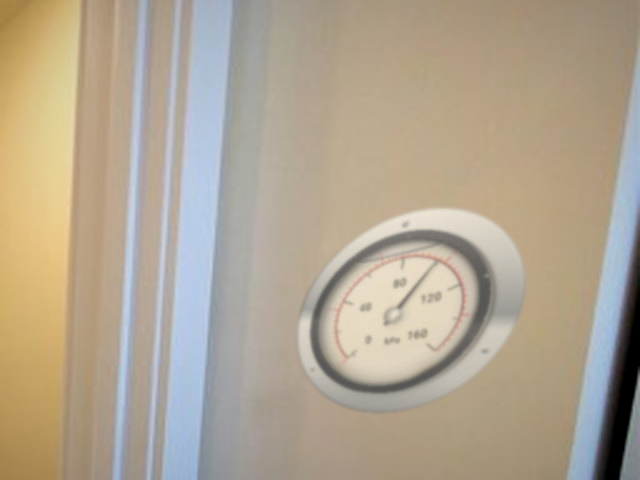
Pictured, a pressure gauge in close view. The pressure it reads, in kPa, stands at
100 kPa
